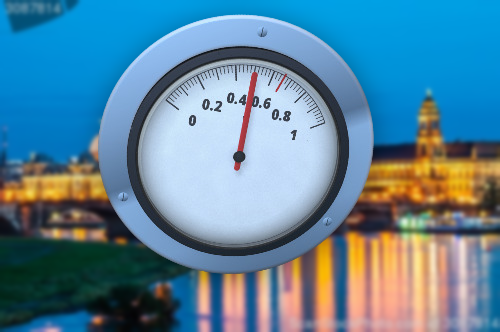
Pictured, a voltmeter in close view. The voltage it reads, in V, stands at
0.5 V
